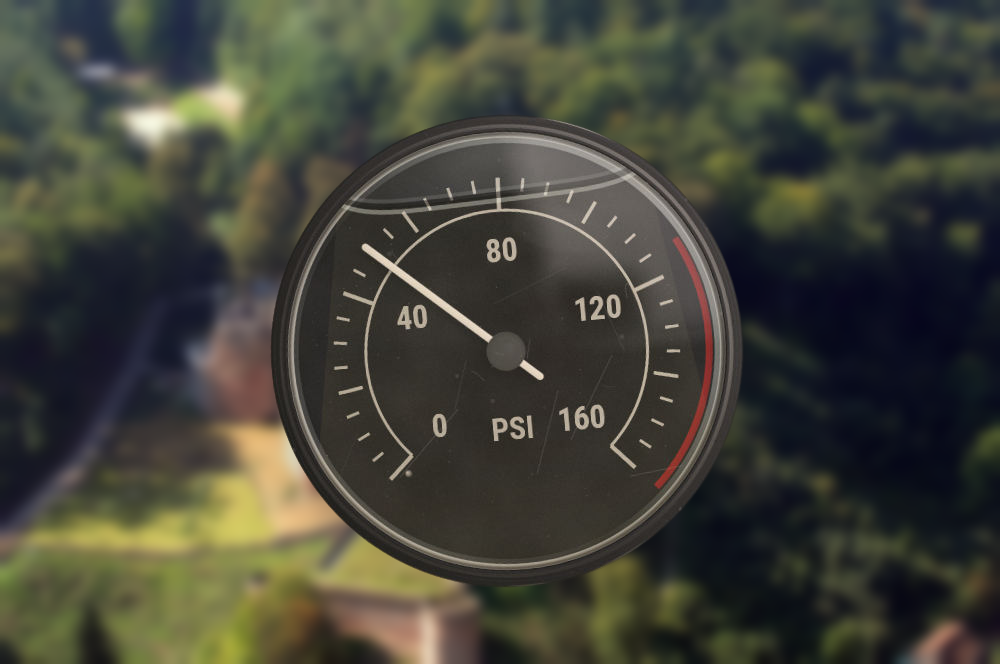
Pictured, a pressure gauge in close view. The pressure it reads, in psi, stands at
50 psi
